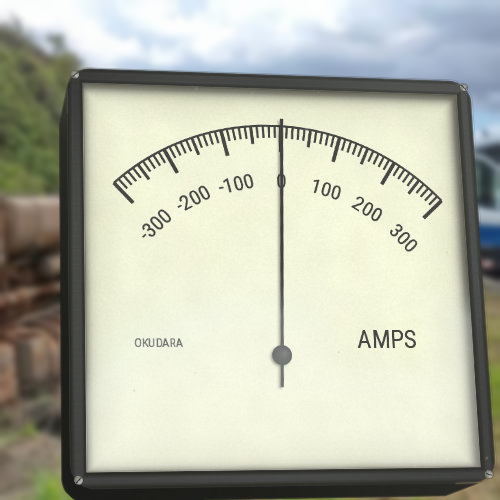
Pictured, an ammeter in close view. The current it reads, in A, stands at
0 A
